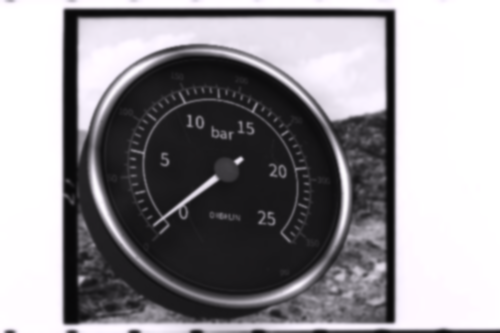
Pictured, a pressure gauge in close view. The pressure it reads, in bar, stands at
0.5 bar
